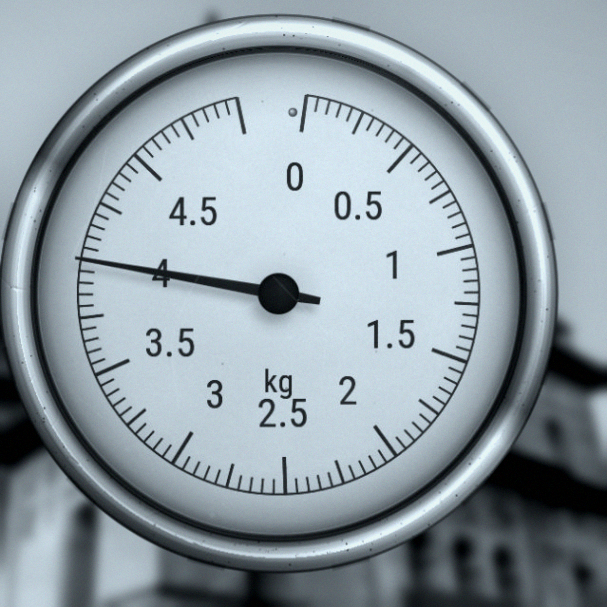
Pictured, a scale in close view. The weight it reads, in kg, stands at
4 kg
